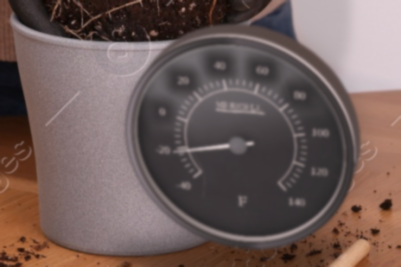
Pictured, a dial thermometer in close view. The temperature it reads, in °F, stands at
-20 °F
